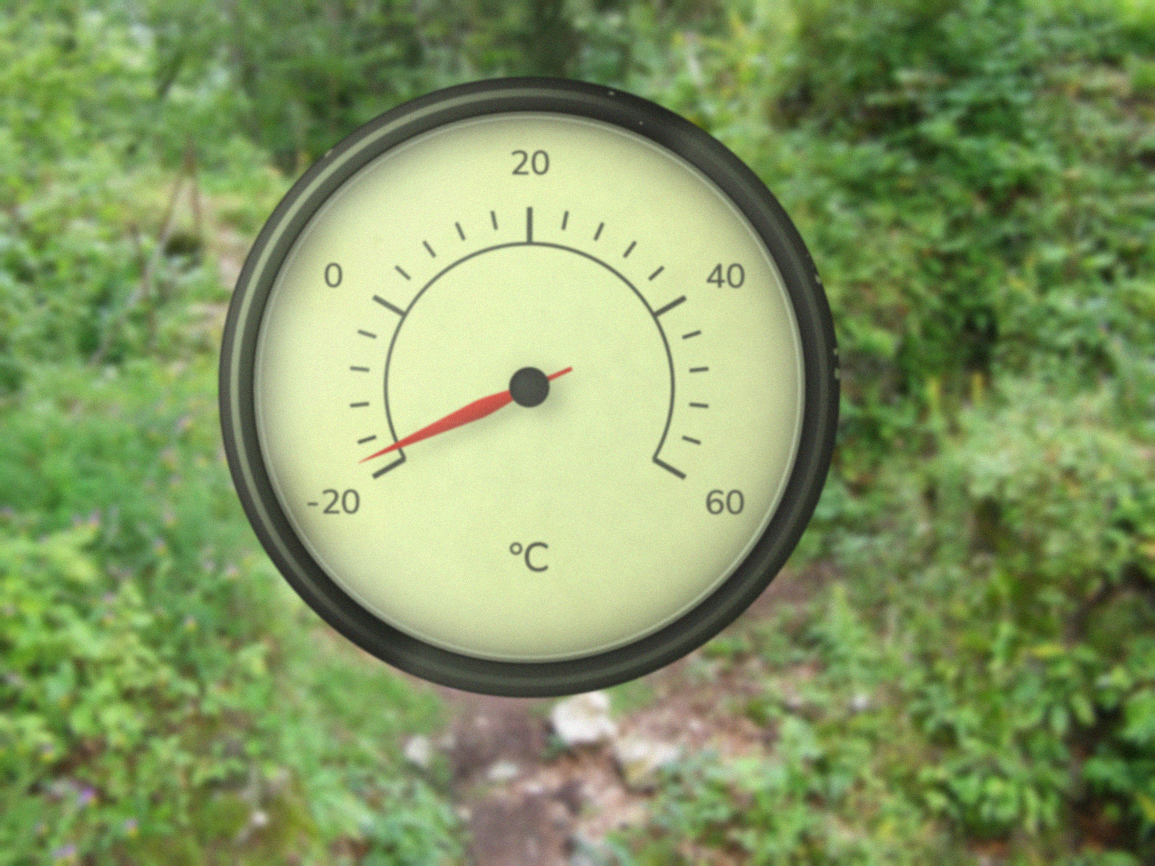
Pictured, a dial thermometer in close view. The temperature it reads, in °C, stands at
-18 °C
